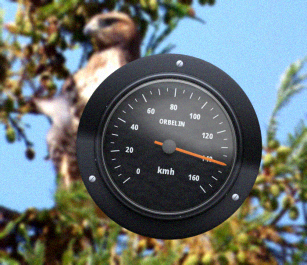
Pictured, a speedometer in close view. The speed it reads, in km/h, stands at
140 km/h
